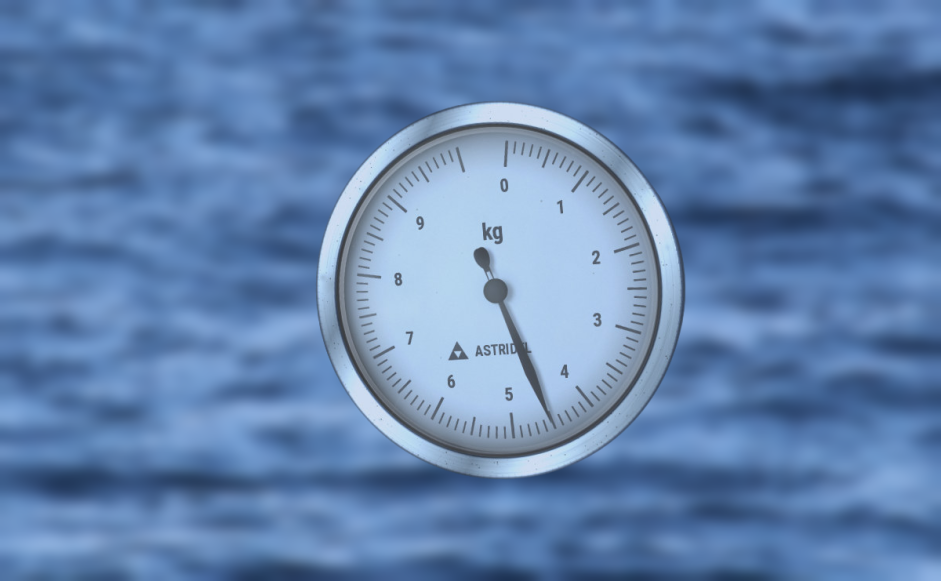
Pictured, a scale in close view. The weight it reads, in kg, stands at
4.5 kg
